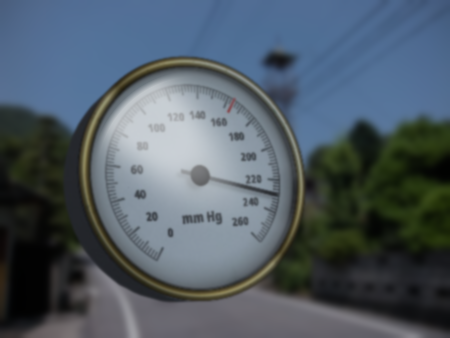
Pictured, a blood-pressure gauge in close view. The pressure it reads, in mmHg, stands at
230 mmHg
